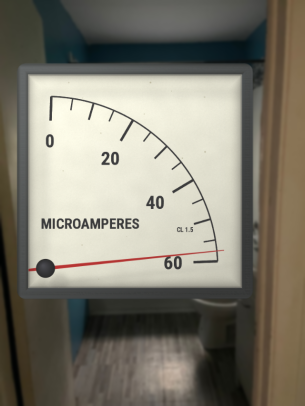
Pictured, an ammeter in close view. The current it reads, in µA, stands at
57.5 µA
